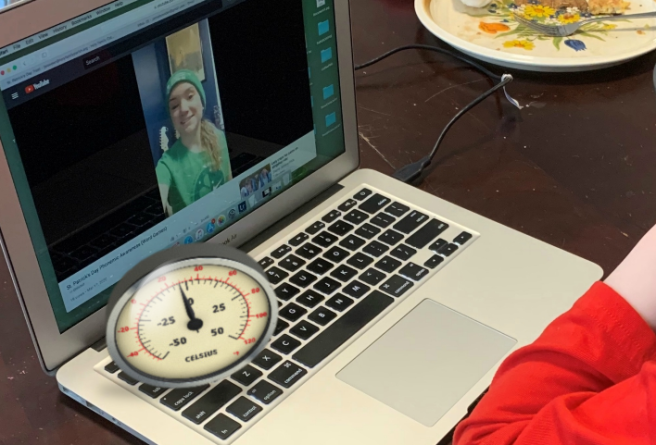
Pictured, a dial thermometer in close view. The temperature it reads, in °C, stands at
-2.5 °C
